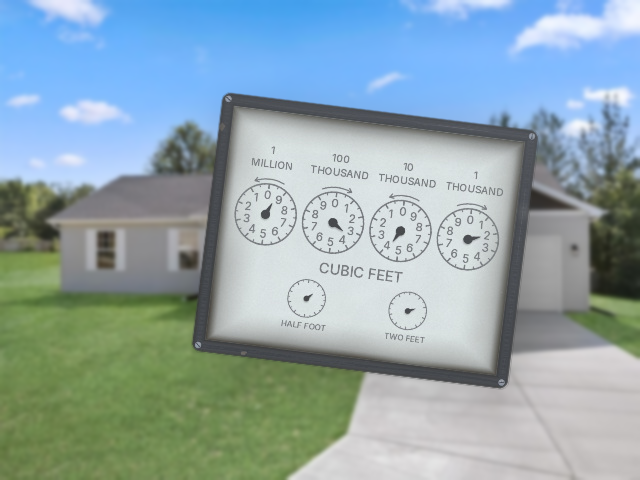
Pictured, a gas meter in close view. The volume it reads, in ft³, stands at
934200 ft³
